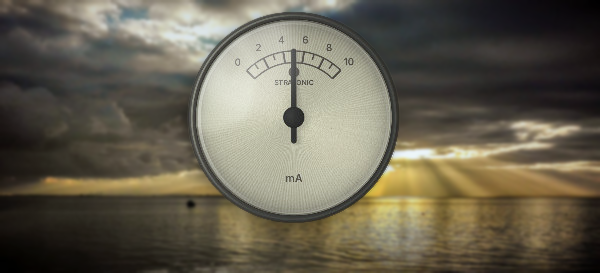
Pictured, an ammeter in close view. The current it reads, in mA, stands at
5 mA
